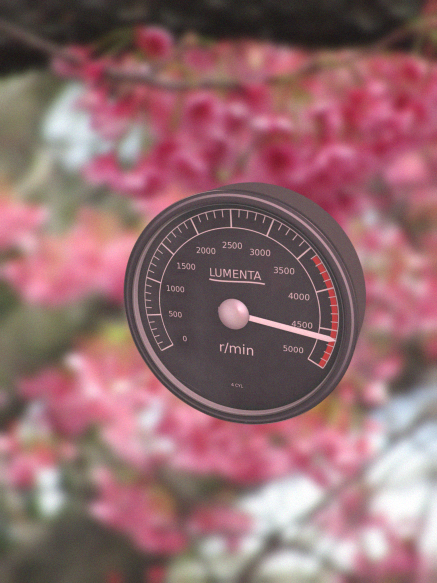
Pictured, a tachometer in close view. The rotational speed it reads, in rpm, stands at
4600 rpm
